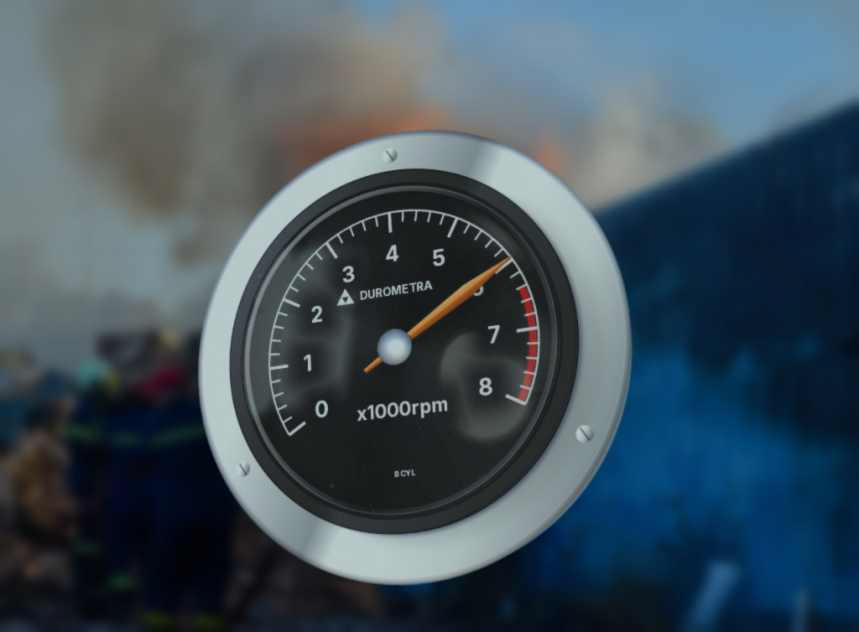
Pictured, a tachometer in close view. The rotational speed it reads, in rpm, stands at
6000 rpm
